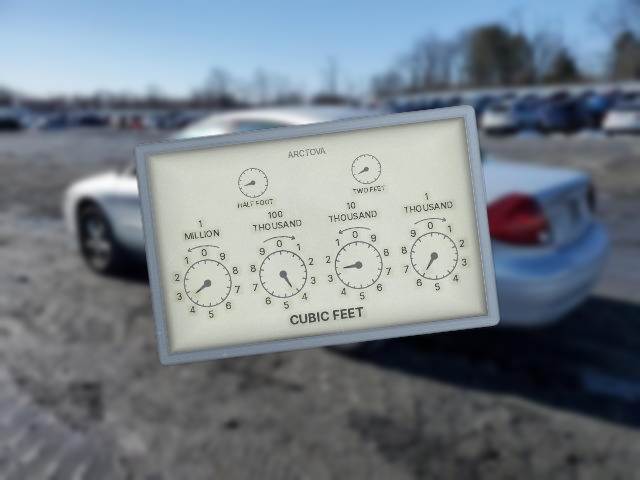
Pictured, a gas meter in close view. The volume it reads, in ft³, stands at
342600 ft³
